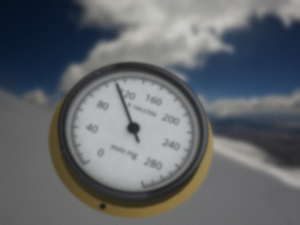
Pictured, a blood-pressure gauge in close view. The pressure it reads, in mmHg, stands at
110 mmHg
